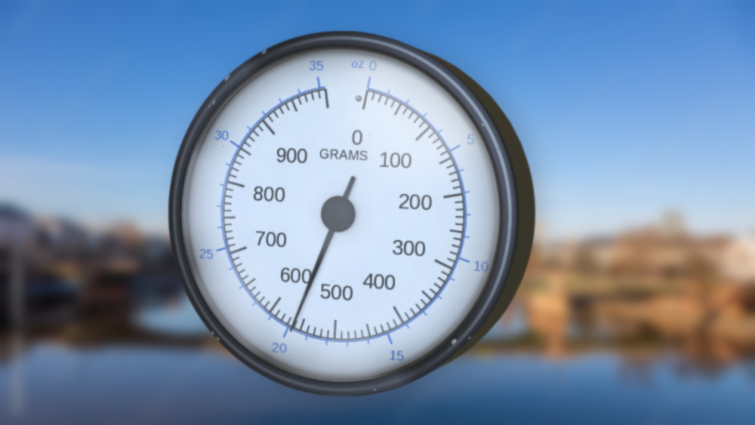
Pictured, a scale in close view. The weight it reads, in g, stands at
560 g
